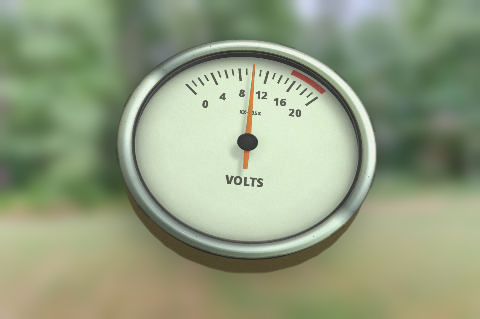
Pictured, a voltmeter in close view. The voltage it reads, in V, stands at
10 V
